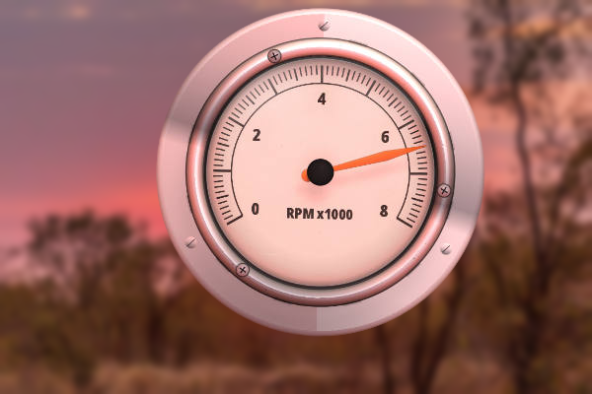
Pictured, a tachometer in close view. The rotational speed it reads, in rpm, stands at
6500 rpm
